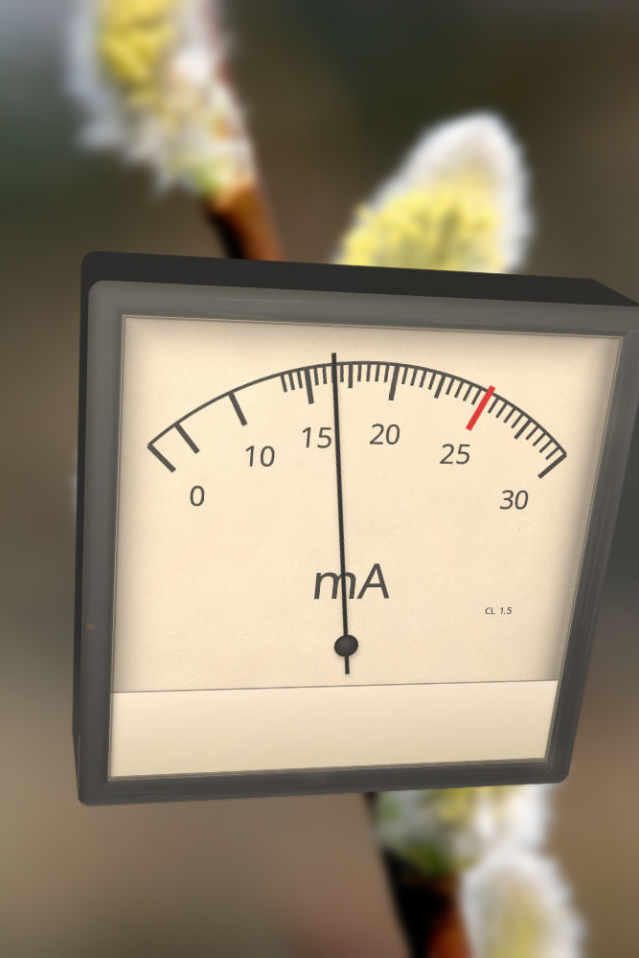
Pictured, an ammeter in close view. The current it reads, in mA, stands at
16.5 mA
